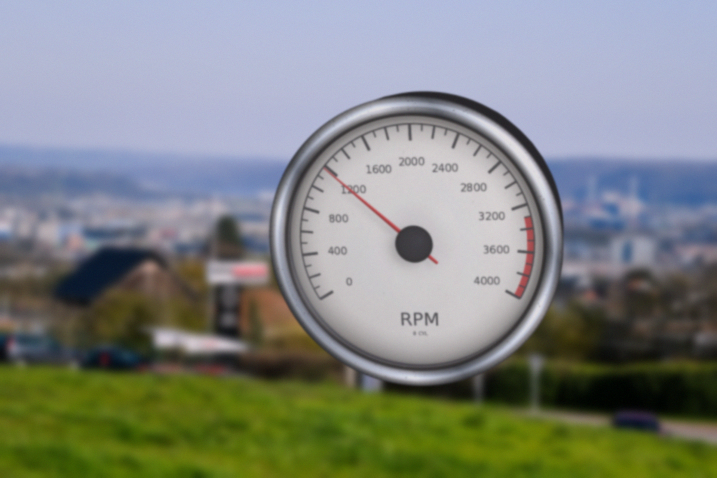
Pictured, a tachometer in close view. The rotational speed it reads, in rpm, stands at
1200 rpm
